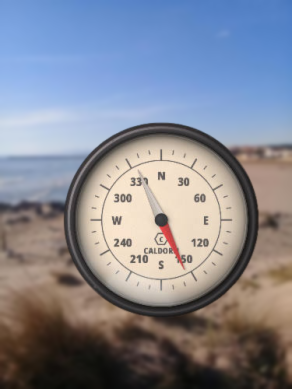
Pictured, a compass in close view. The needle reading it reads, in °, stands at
155 °
